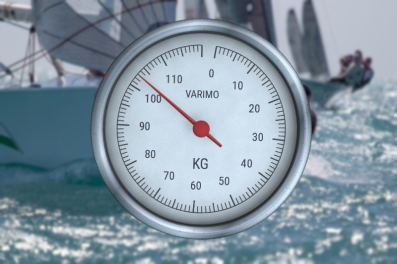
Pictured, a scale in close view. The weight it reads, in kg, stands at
103 kg
